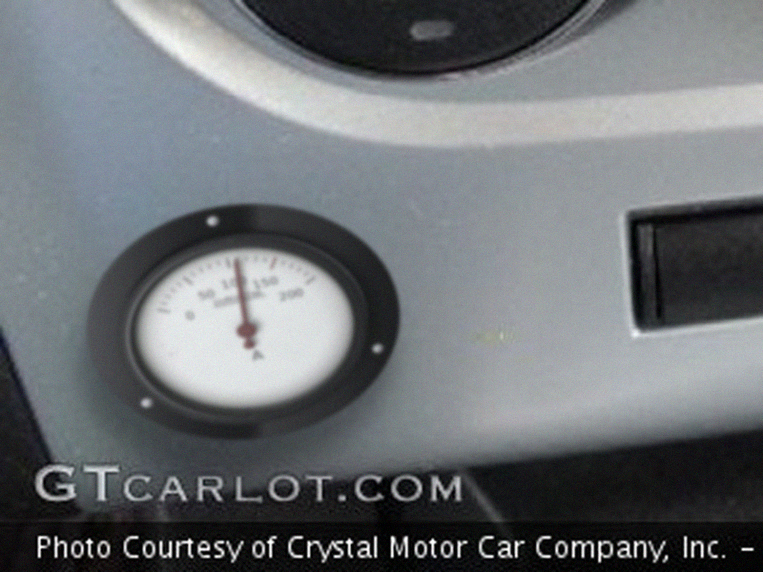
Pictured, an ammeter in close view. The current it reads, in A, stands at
110 A
